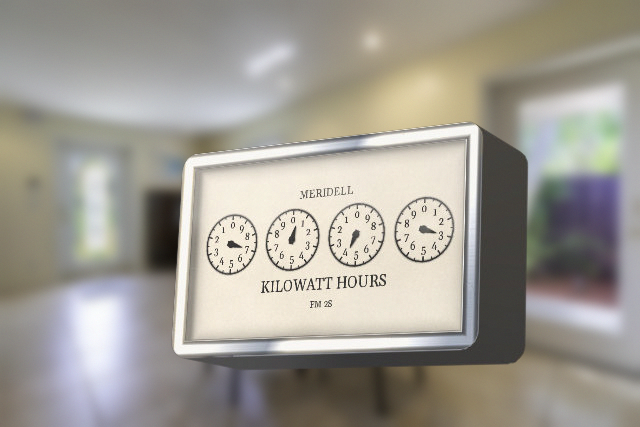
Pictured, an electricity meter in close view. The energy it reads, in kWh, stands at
7043 kWh
